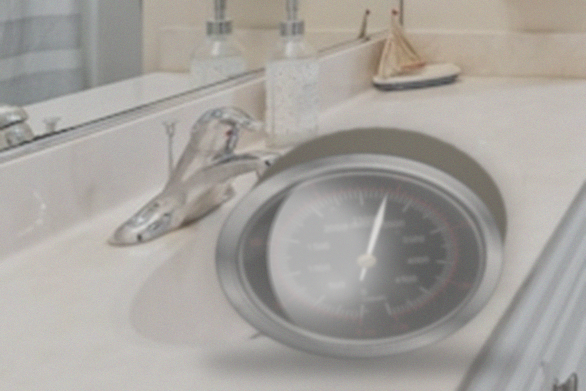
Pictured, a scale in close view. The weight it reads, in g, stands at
2750 g
